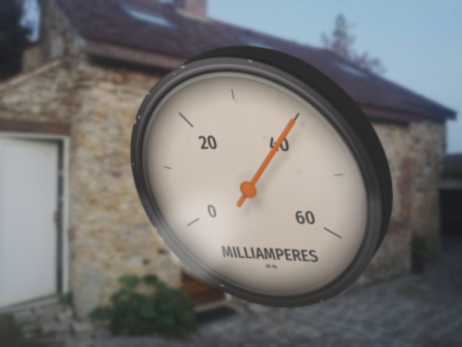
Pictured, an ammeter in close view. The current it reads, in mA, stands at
40 mA
